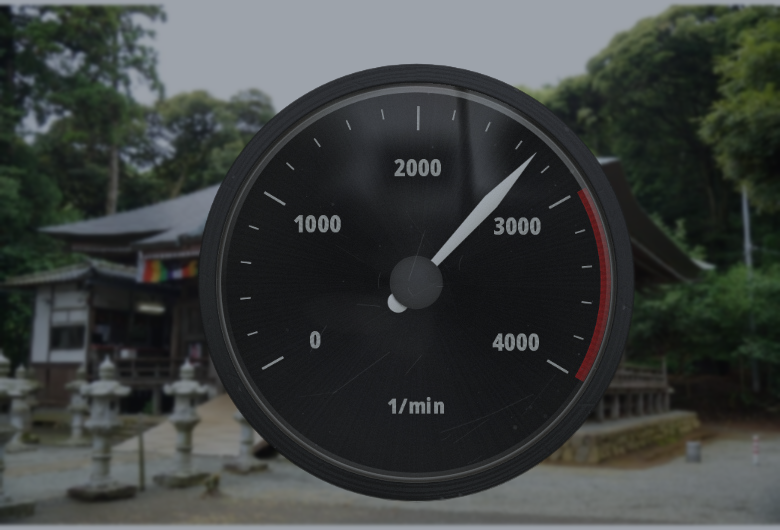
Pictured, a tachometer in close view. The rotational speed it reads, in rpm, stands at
2700 rpm
